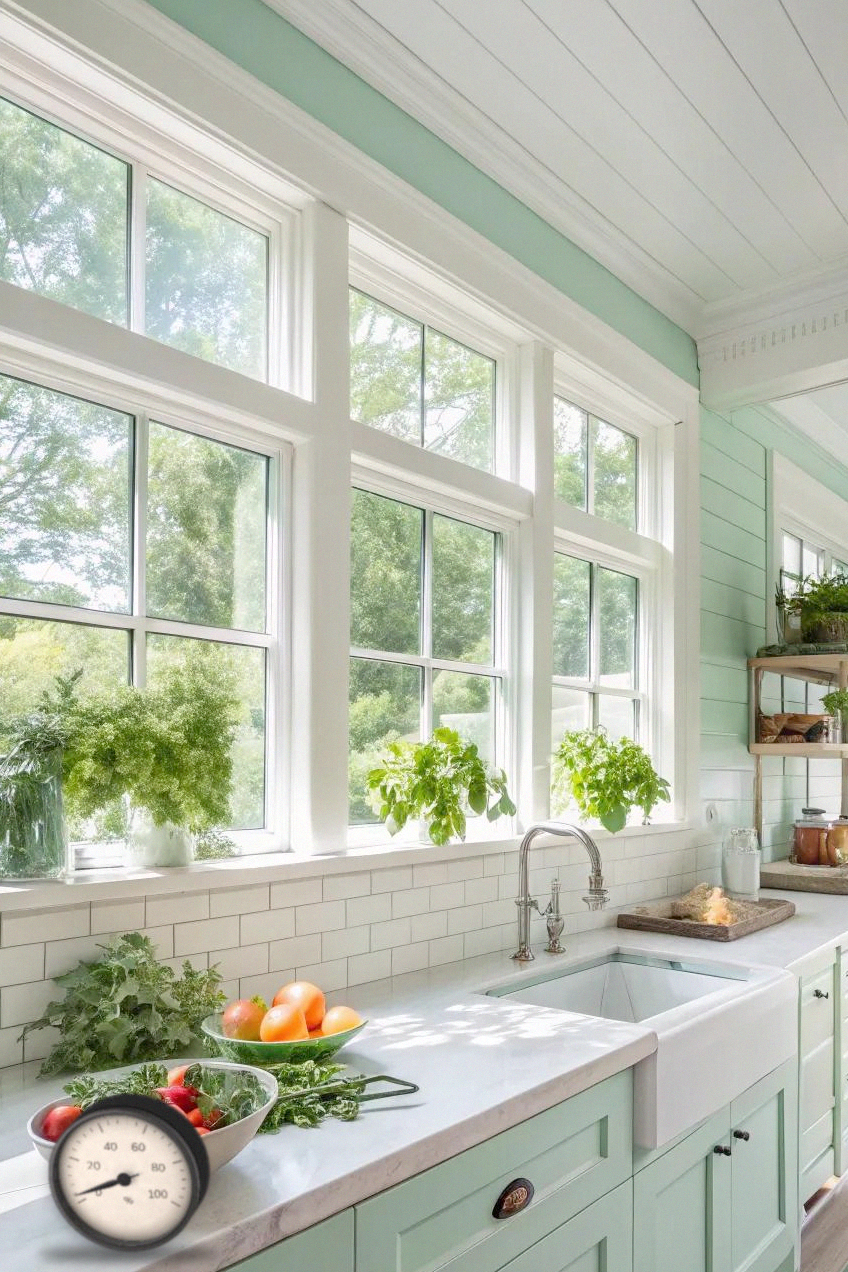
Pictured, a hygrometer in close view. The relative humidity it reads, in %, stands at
4 %
